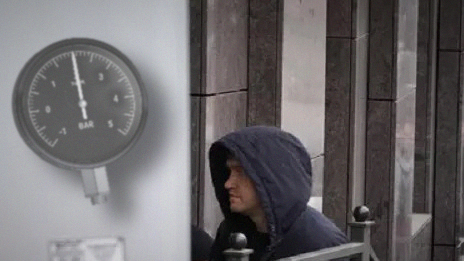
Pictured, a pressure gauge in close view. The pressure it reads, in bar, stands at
2 bar
